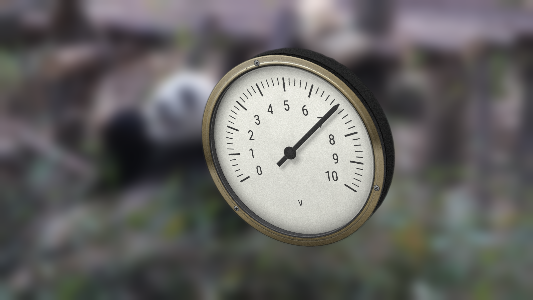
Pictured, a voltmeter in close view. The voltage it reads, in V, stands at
7 V
